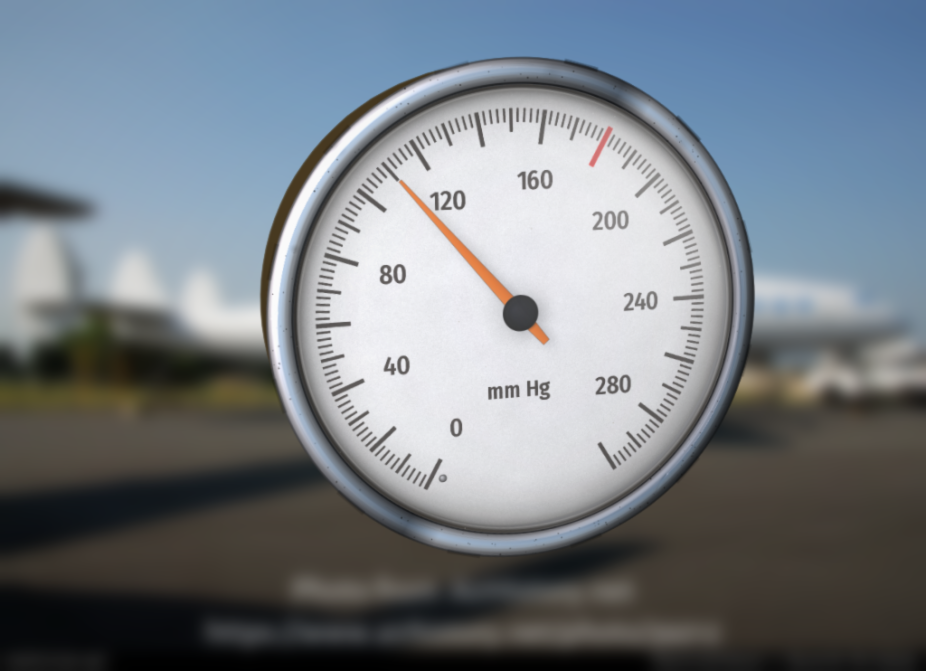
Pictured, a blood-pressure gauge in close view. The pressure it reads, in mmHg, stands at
110 mmHg
